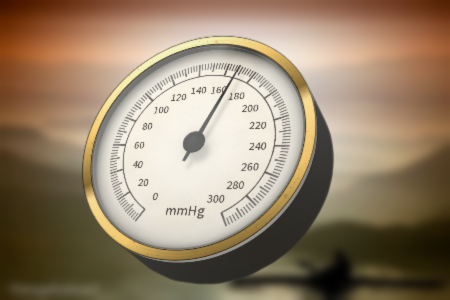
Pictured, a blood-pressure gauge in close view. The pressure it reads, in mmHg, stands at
170 mmHg
